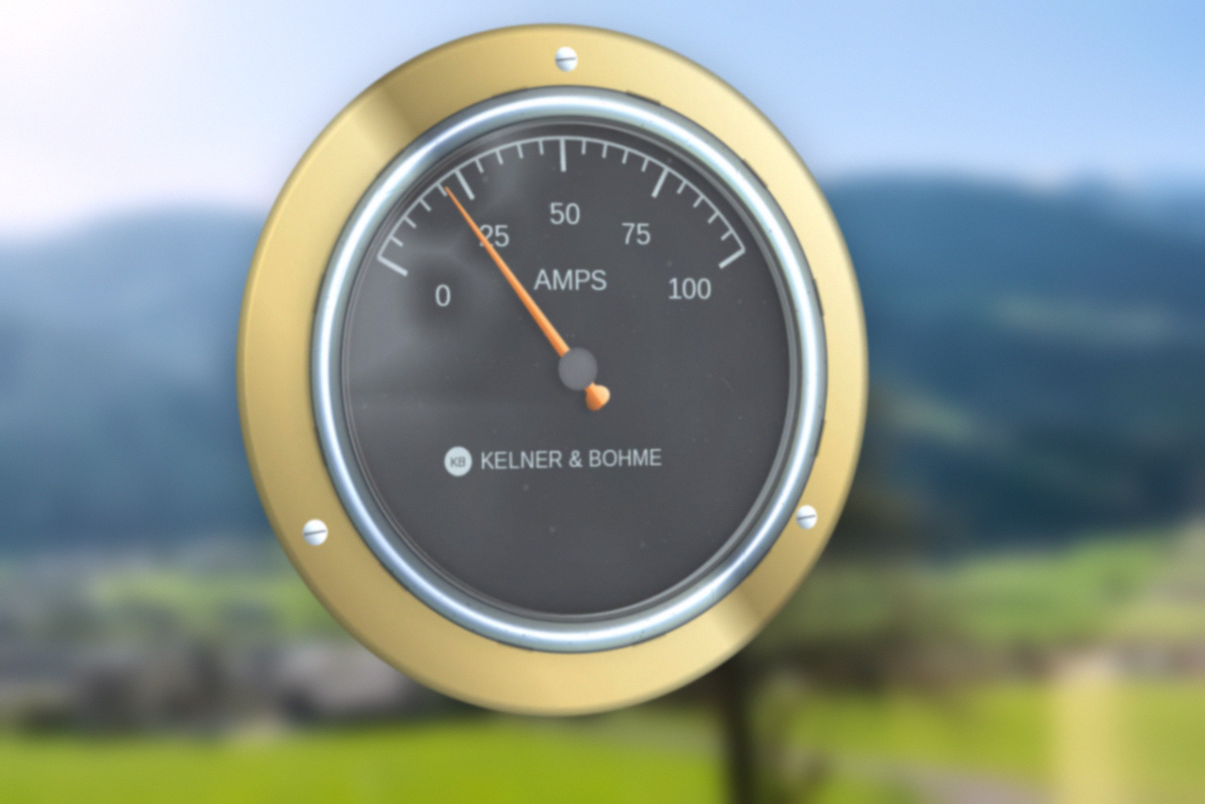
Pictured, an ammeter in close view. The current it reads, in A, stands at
20 A
